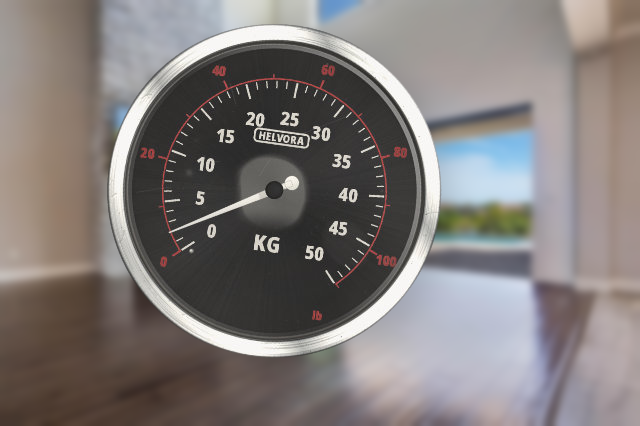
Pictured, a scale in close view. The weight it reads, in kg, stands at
2 kg
